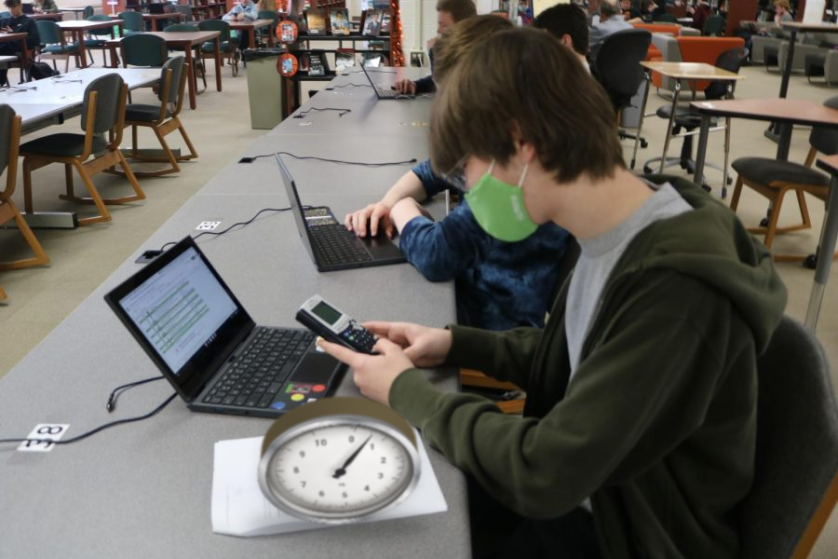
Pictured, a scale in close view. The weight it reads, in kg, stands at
0.5 kg
